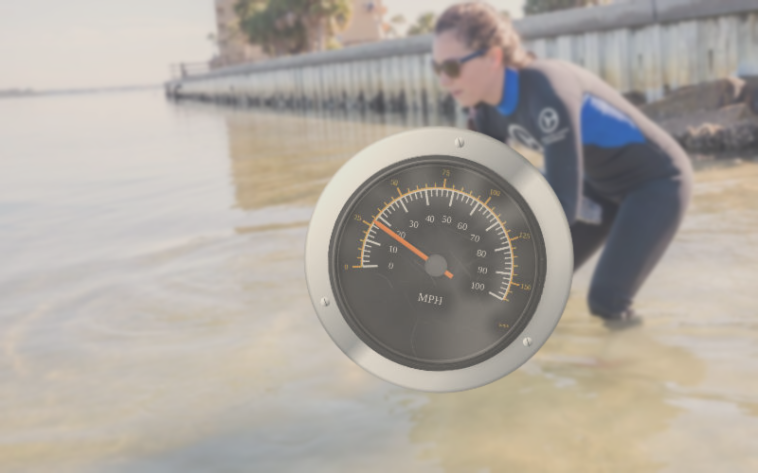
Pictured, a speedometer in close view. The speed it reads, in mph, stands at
18 mph
